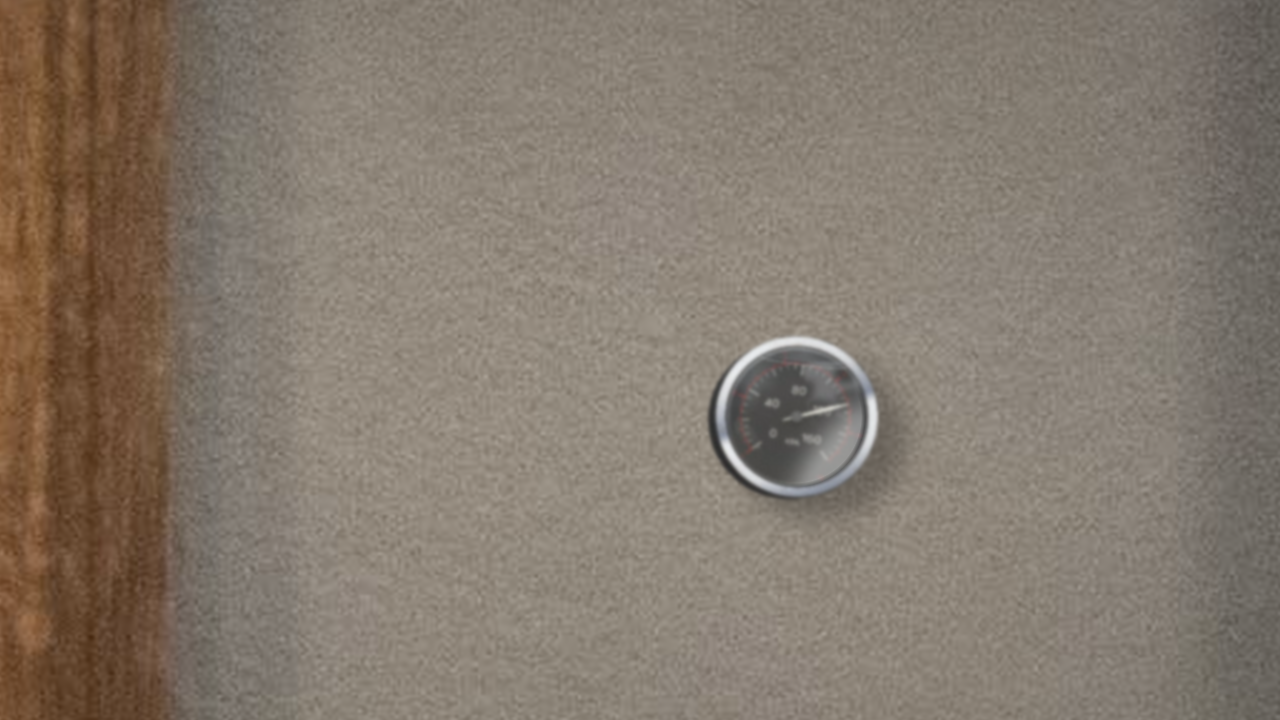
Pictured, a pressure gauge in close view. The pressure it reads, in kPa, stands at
120 kPa
